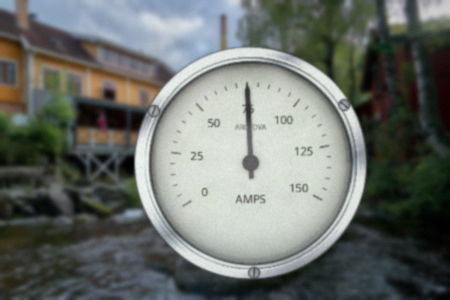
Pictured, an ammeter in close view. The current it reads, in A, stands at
75 A
